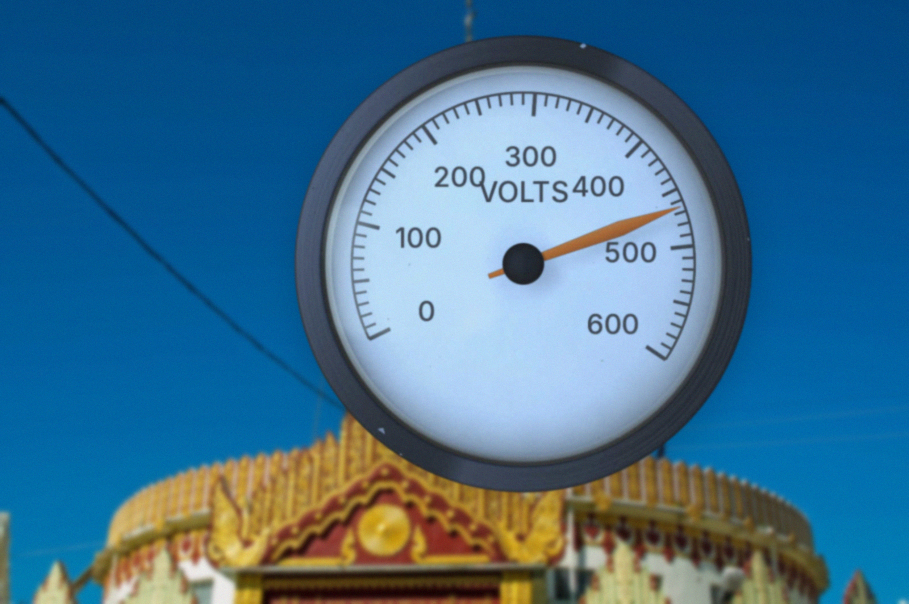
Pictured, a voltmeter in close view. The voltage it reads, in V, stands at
465 V
